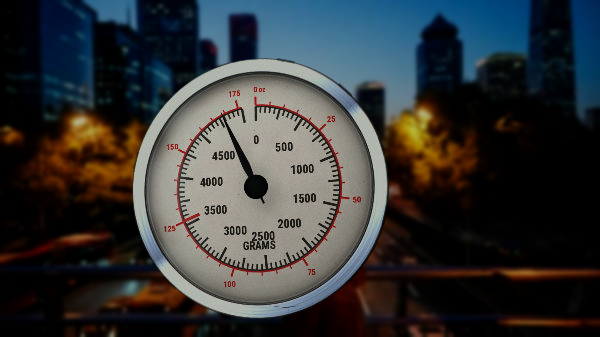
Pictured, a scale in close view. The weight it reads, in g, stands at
4800 g
